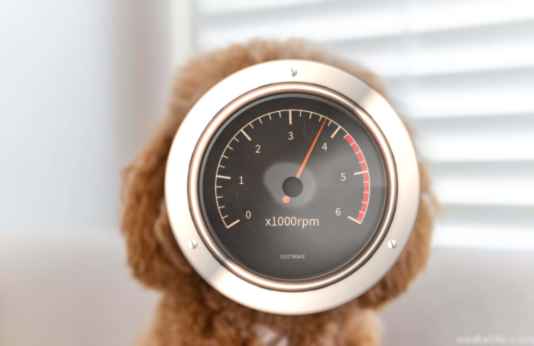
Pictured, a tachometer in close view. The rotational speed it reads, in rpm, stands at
3700 rpm
